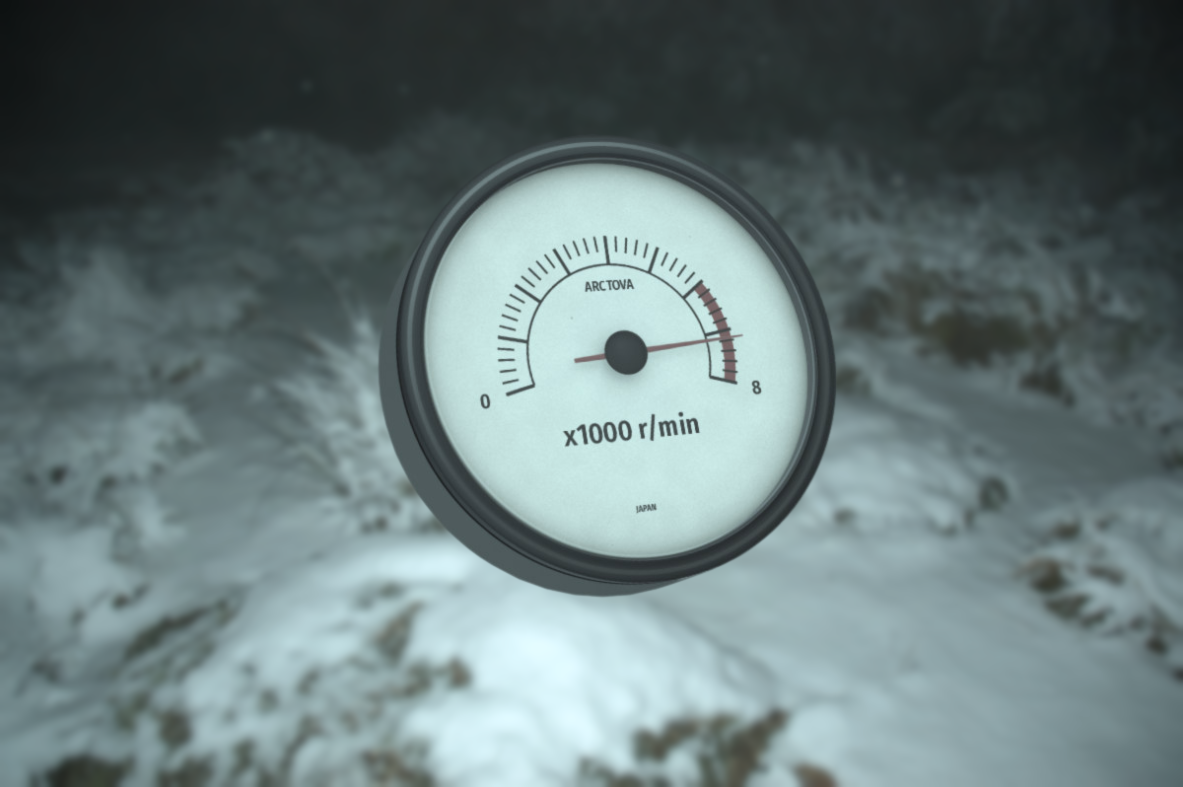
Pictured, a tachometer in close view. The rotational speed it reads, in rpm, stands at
7200 rpm
